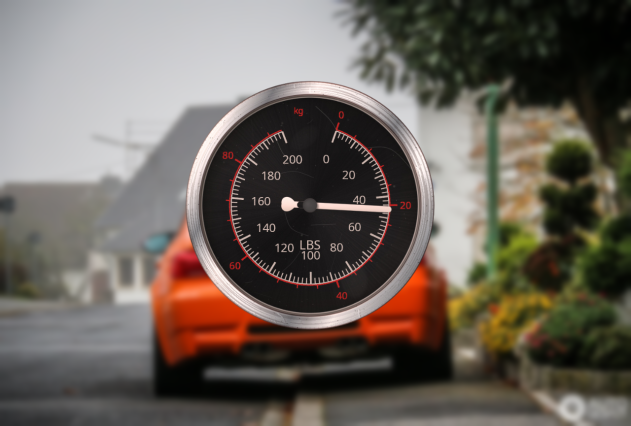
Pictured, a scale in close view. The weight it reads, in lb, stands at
46 lb
